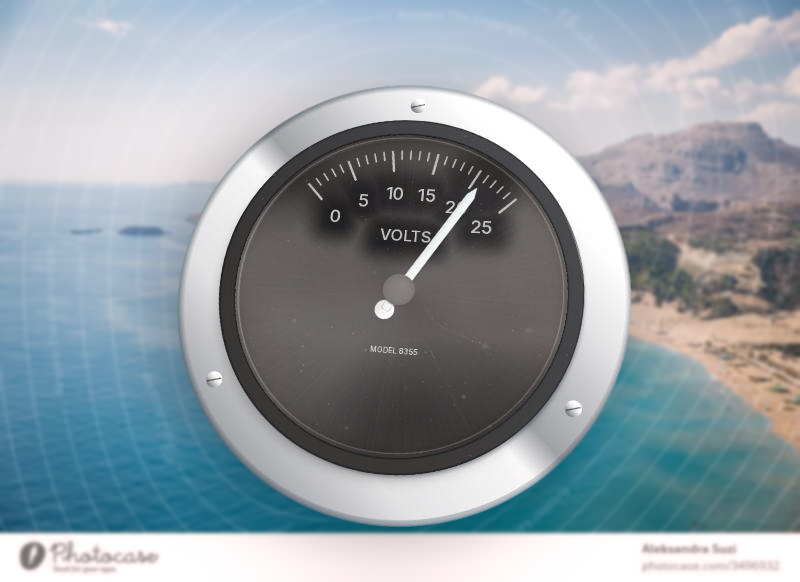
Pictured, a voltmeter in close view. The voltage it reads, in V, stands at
21 V
